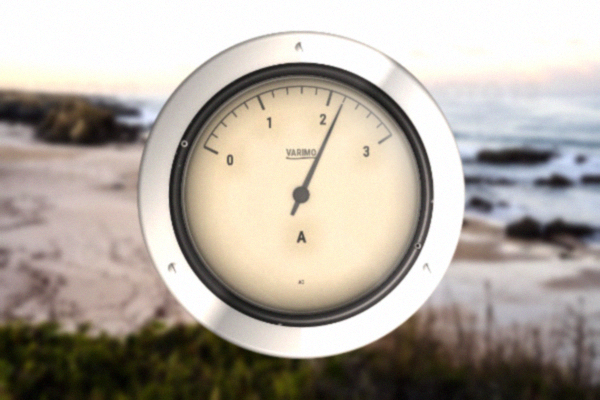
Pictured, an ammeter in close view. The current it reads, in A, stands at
2.2 A
